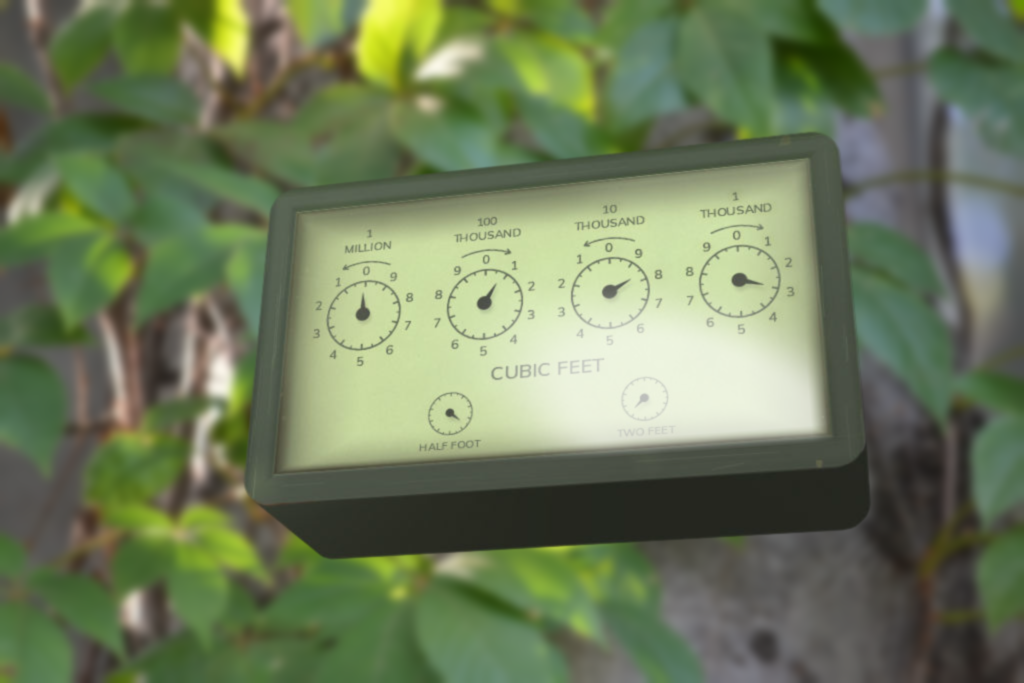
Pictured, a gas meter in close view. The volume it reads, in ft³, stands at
8300 ft³
